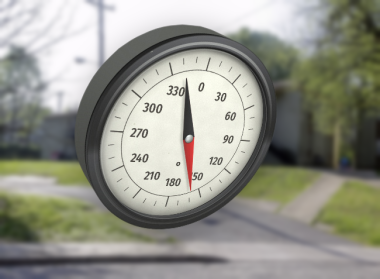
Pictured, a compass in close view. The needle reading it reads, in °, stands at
160 °
